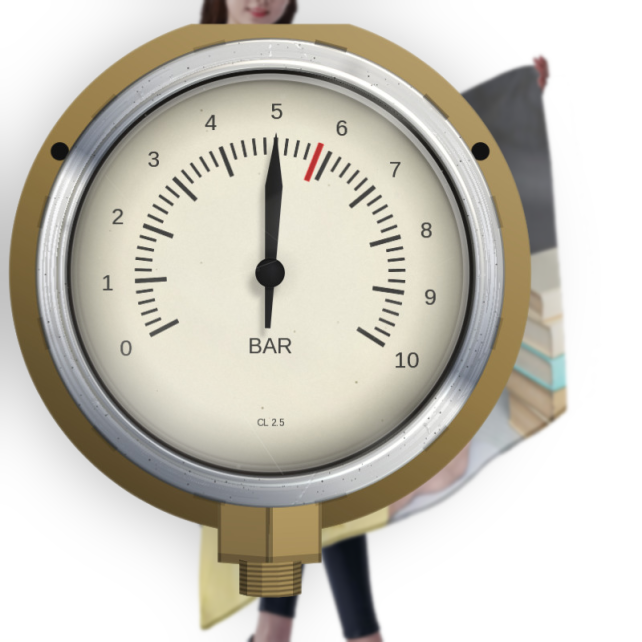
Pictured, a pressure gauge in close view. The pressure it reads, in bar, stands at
5 bar
